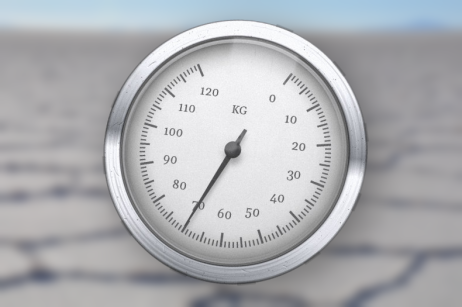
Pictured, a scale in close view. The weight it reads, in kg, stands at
70 kg
